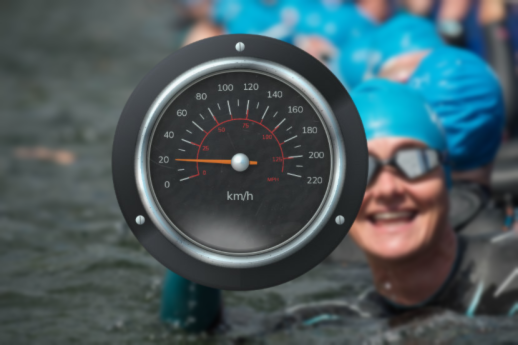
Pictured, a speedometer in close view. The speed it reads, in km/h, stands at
20 km/h
